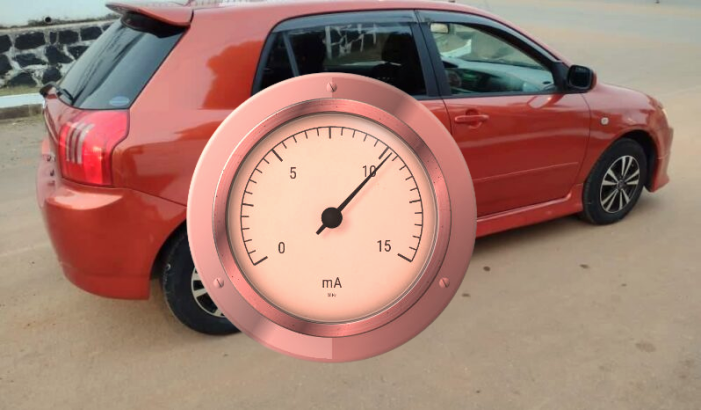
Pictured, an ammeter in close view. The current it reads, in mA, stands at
10.25 mA
